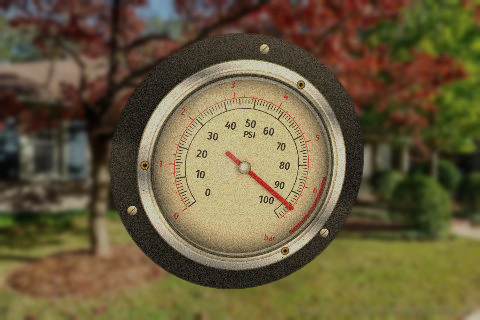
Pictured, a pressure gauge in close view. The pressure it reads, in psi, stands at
95 psi
